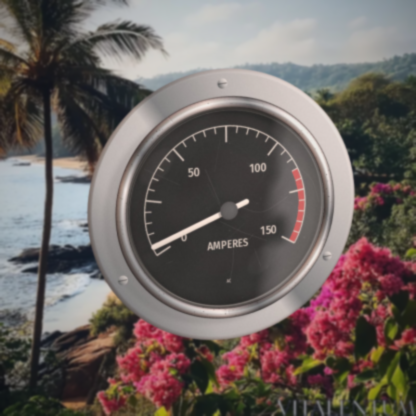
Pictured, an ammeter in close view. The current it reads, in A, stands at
5 A
